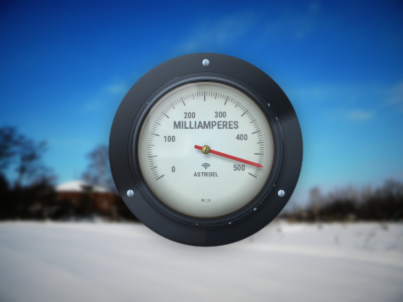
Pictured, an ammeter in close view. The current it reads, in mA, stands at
475 mA
